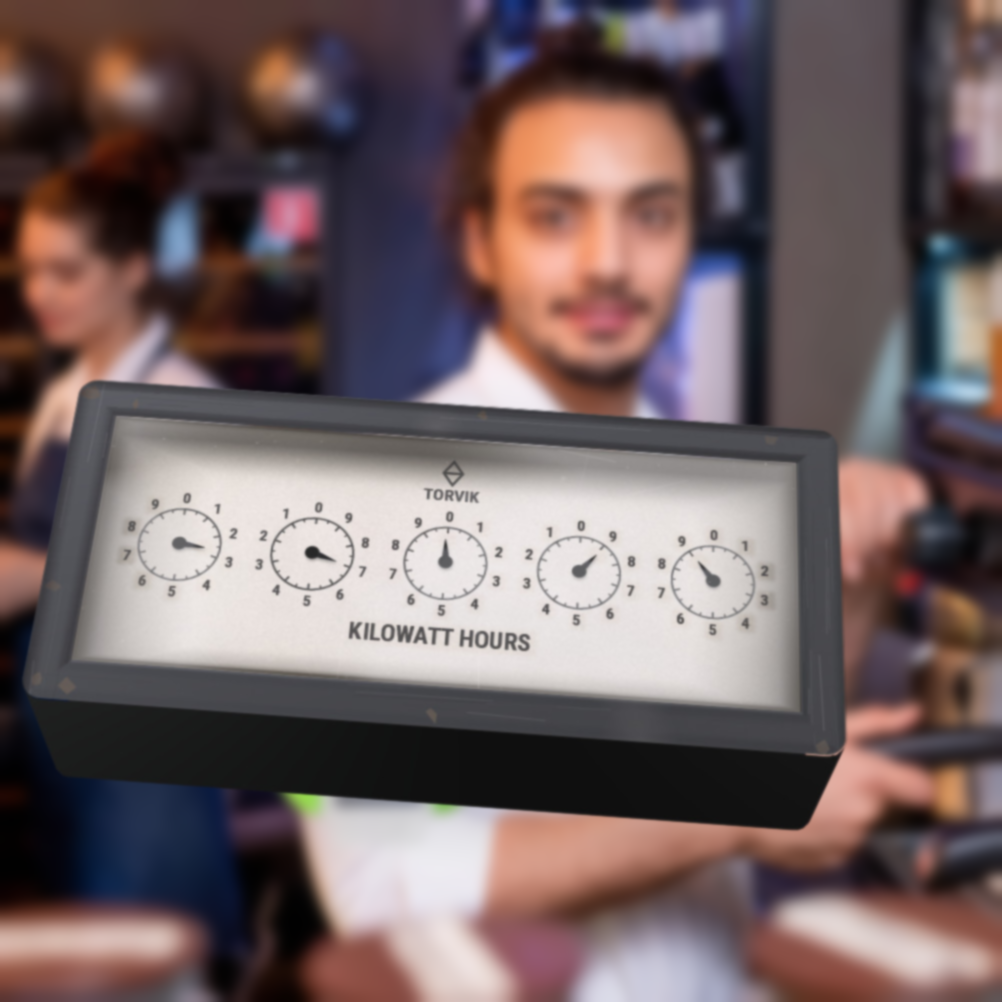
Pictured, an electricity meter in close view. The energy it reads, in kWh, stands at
26989 kWh
